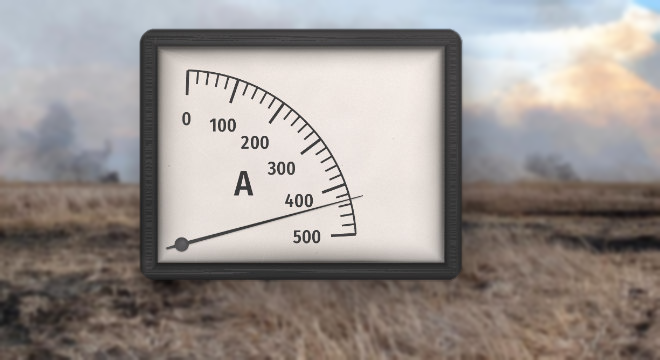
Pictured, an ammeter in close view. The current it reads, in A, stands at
430 A
